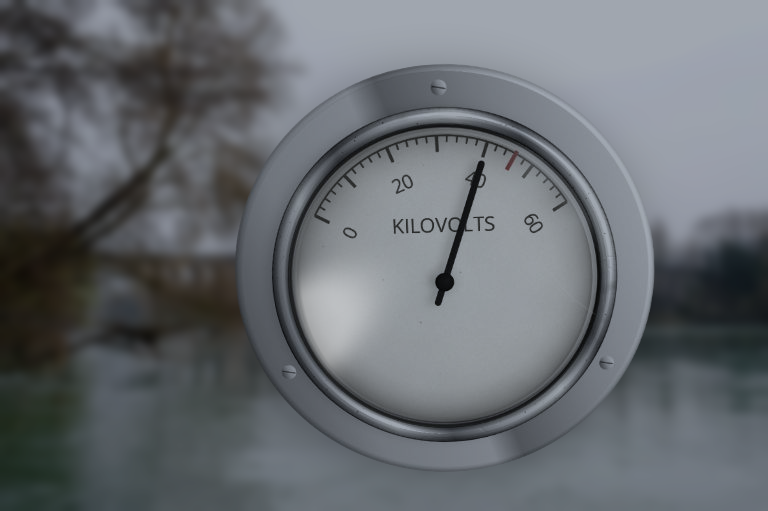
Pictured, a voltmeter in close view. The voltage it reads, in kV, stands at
40 kV
